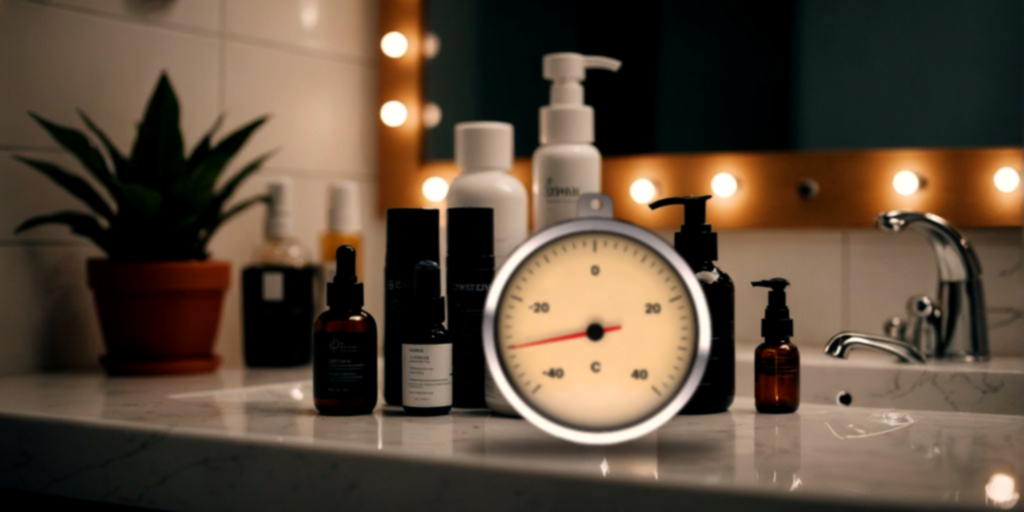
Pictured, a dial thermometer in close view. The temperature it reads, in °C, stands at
-30 °C
